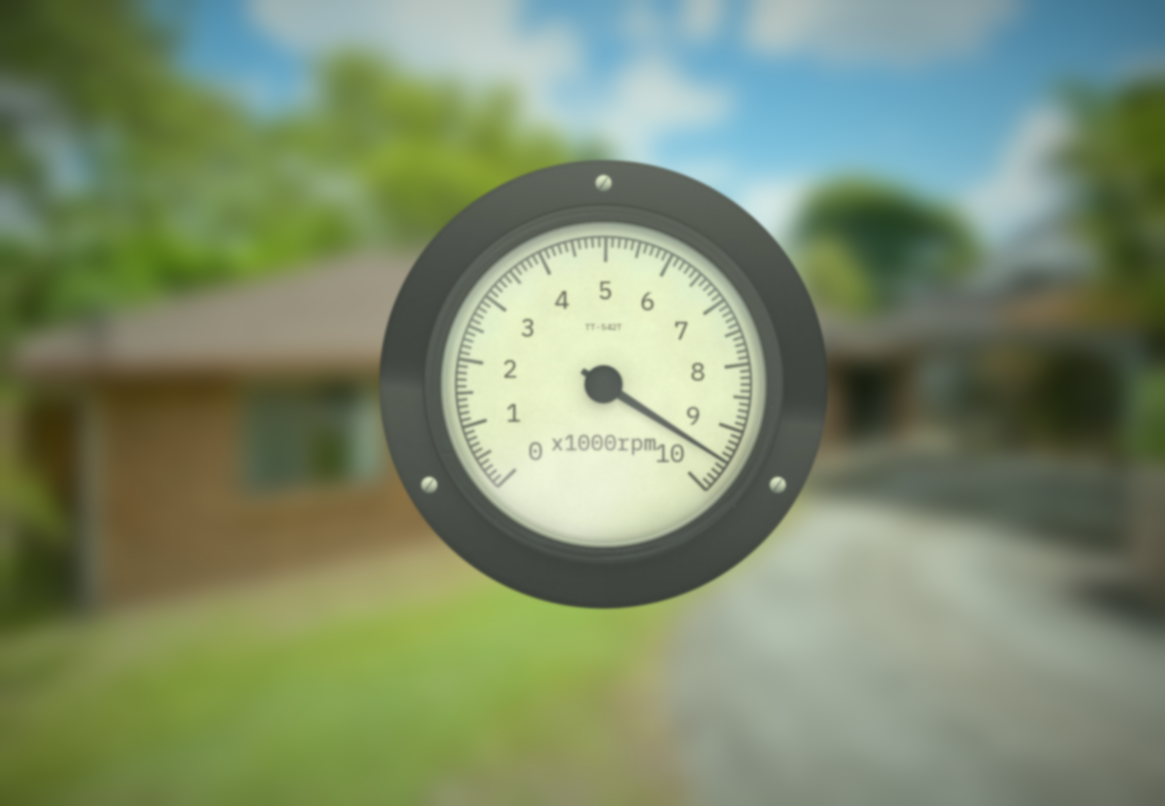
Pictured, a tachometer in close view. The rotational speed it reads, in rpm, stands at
9500 rpm
